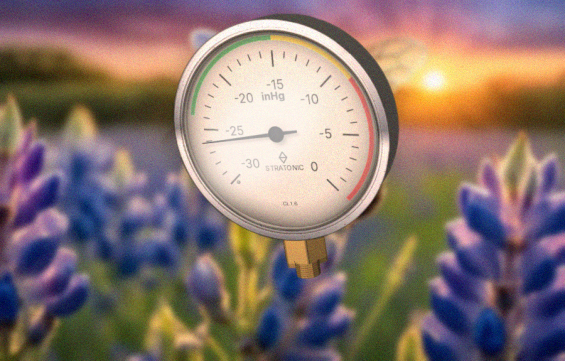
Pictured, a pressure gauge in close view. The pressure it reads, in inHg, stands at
-26 inHg
